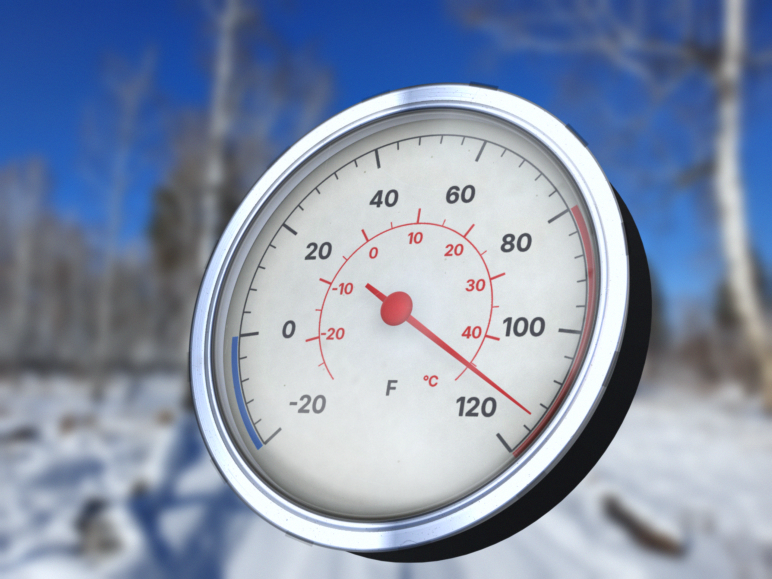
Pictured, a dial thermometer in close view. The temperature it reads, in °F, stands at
114 °F
